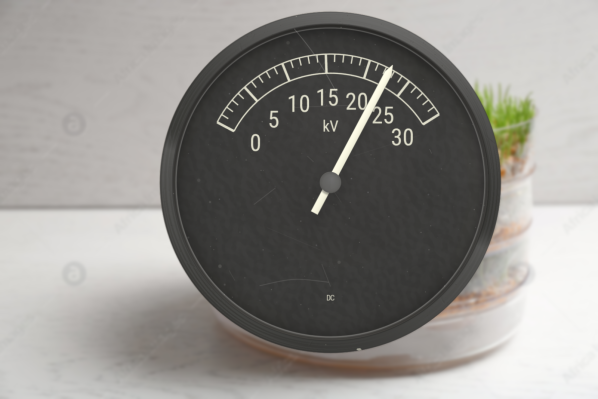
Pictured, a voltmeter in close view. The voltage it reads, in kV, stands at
22.5 kV
